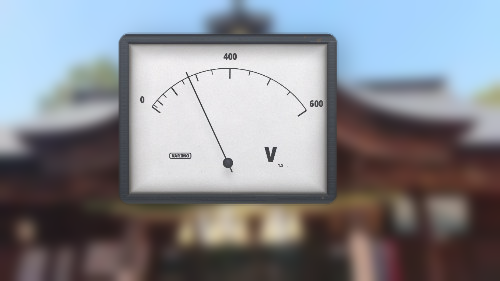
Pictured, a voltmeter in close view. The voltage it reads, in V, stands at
275 V
